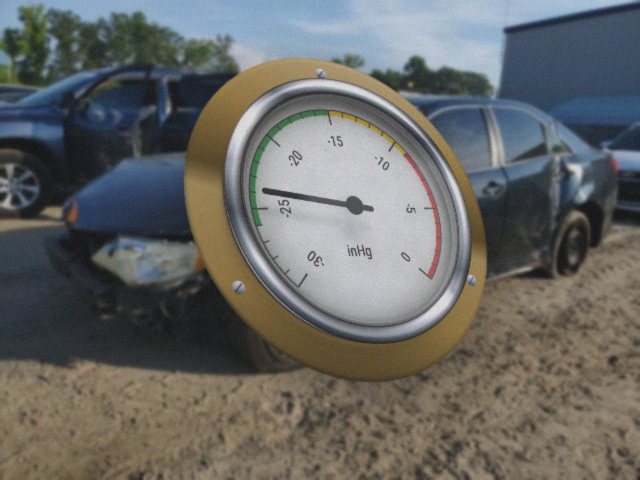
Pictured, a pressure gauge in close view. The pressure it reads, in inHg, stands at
-24 inHg
